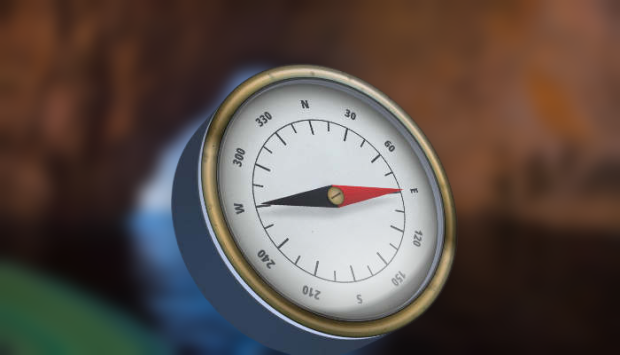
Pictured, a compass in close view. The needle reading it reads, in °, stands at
90 °
